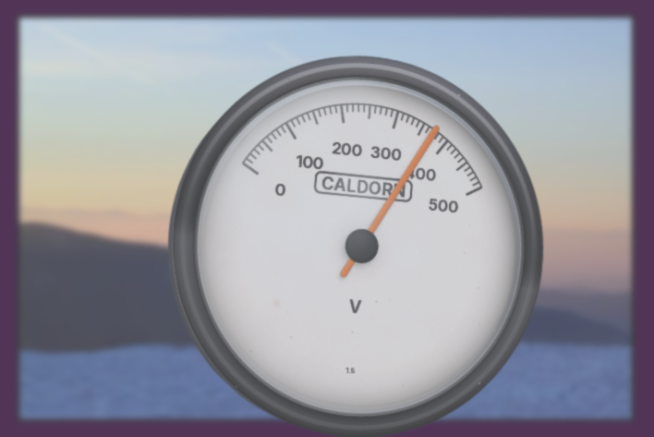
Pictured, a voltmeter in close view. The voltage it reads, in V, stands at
370 V
